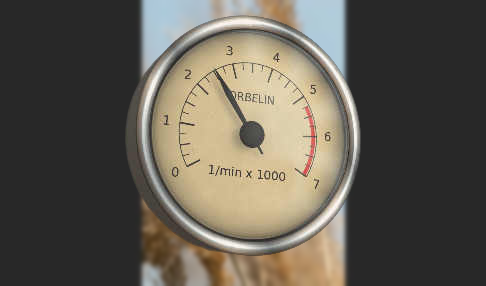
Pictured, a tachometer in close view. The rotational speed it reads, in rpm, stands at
2500 rpm
